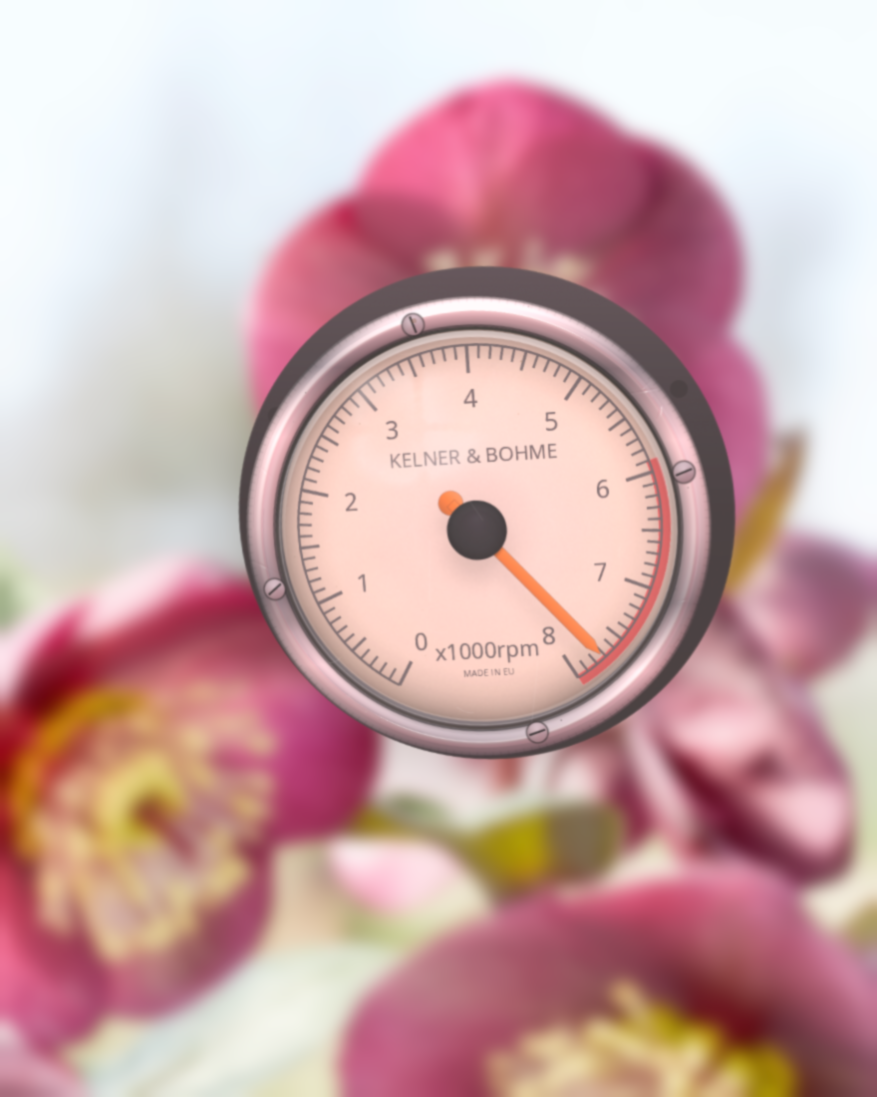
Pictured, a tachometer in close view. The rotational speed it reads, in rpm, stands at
7700 rpm
